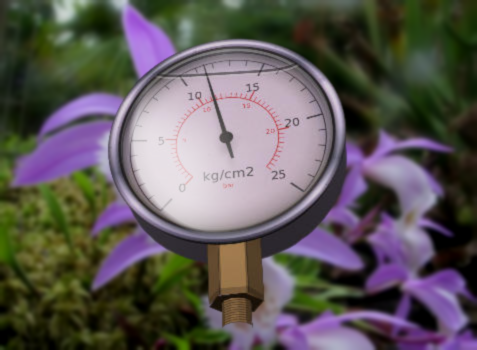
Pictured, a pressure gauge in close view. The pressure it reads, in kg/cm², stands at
11.5 kg/cm²
